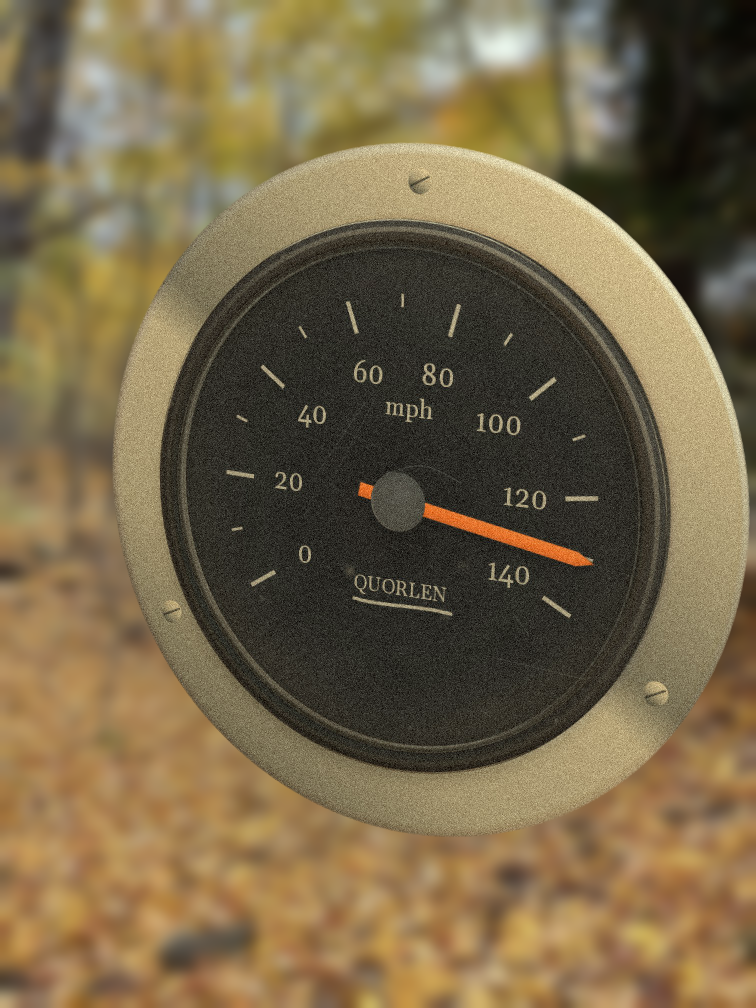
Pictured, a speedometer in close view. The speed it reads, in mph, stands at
130 mph
